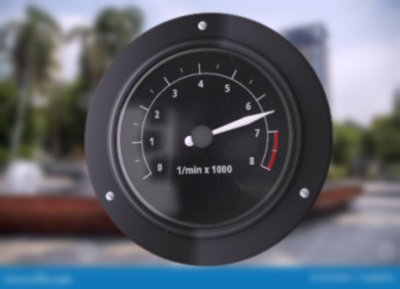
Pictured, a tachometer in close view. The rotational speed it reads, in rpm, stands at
6500 rpm
